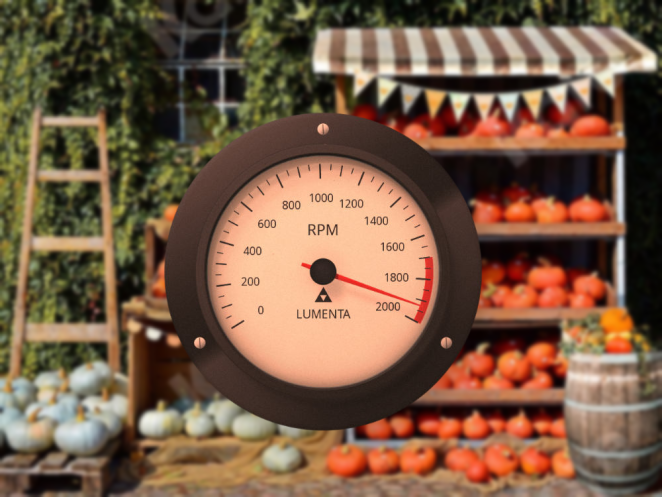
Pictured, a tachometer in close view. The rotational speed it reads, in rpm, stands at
1925 rpm
